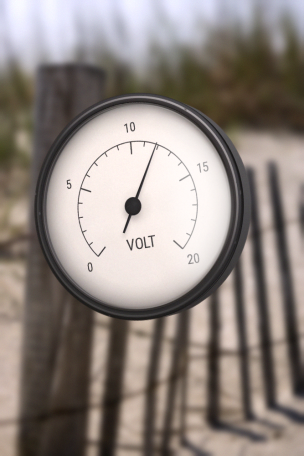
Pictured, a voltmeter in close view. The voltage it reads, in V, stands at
12 V
